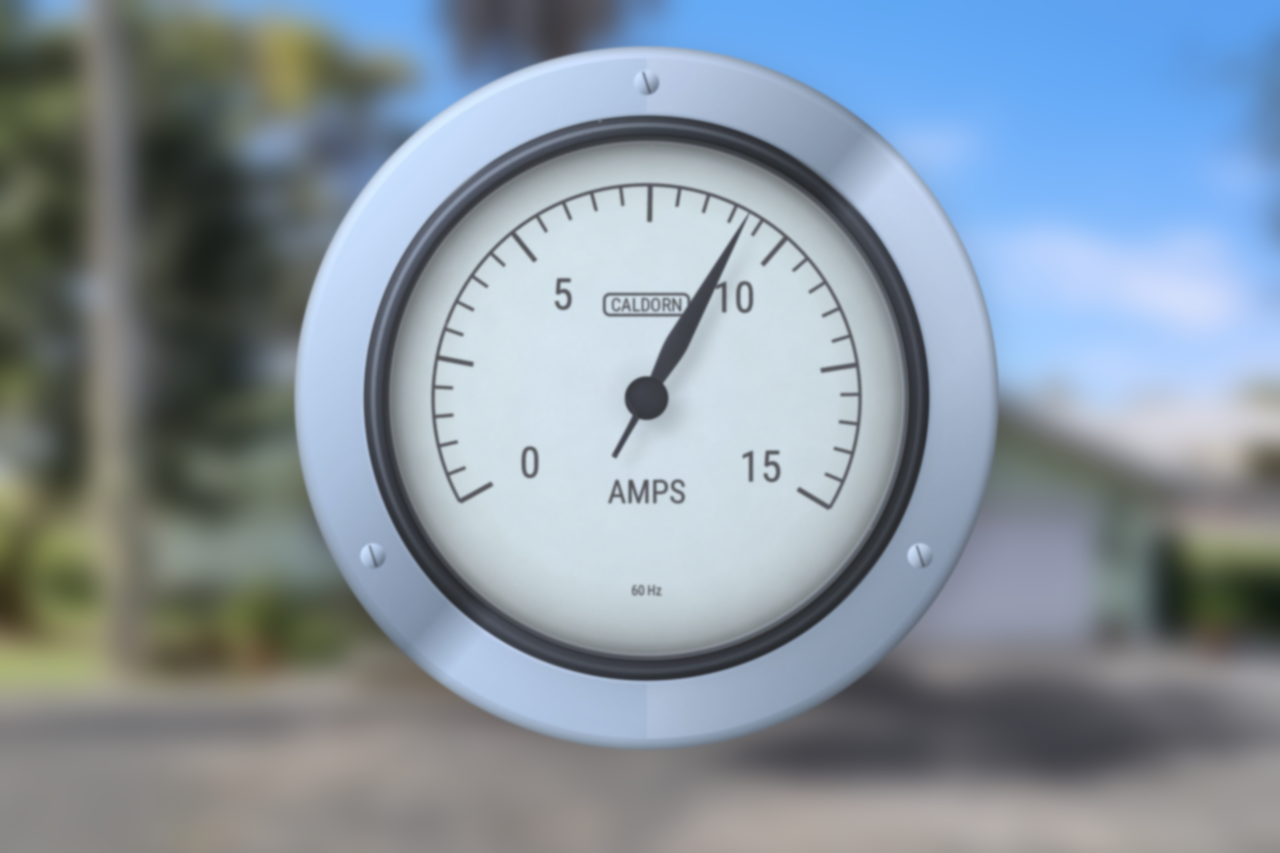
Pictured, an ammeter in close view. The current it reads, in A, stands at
9.25 A
